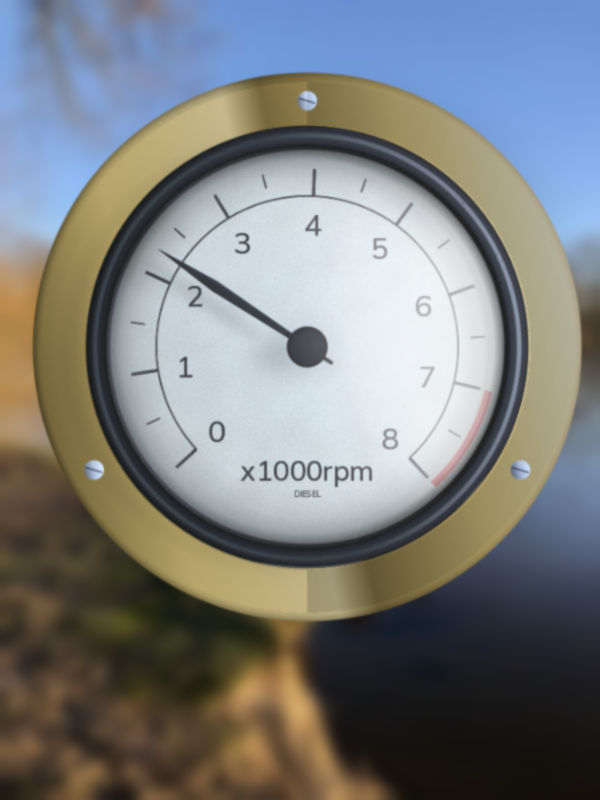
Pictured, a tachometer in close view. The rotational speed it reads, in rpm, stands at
2250 rpm
